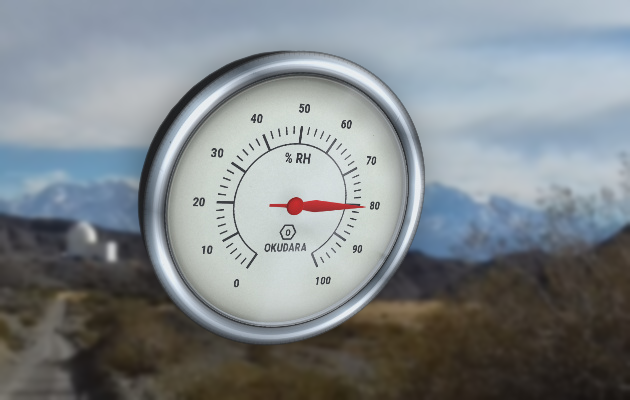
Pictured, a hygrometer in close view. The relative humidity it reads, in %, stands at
80 %
